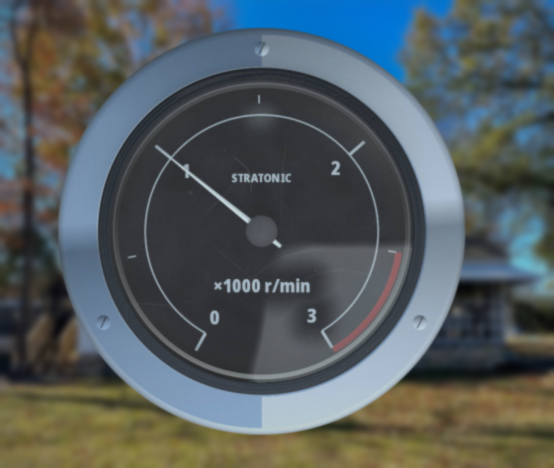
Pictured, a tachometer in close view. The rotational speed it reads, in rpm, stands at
1000 rpm
